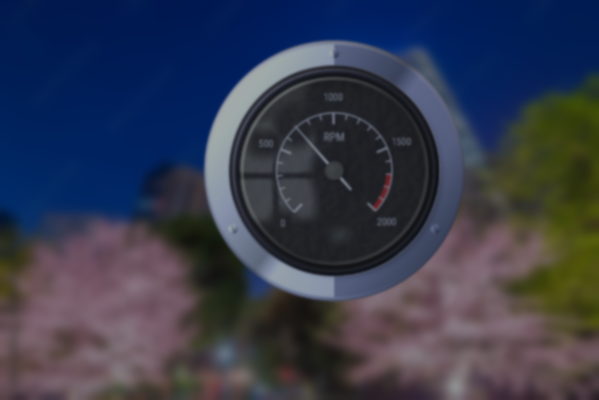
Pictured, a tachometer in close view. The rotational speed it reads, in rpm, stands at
700 rpm
